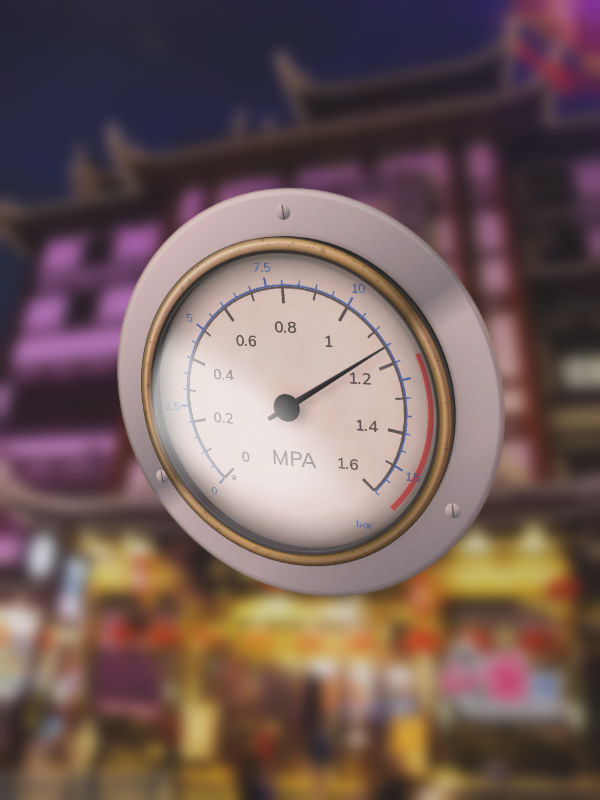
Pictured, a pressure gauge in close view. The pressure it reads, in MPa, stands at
1.15 MPa
